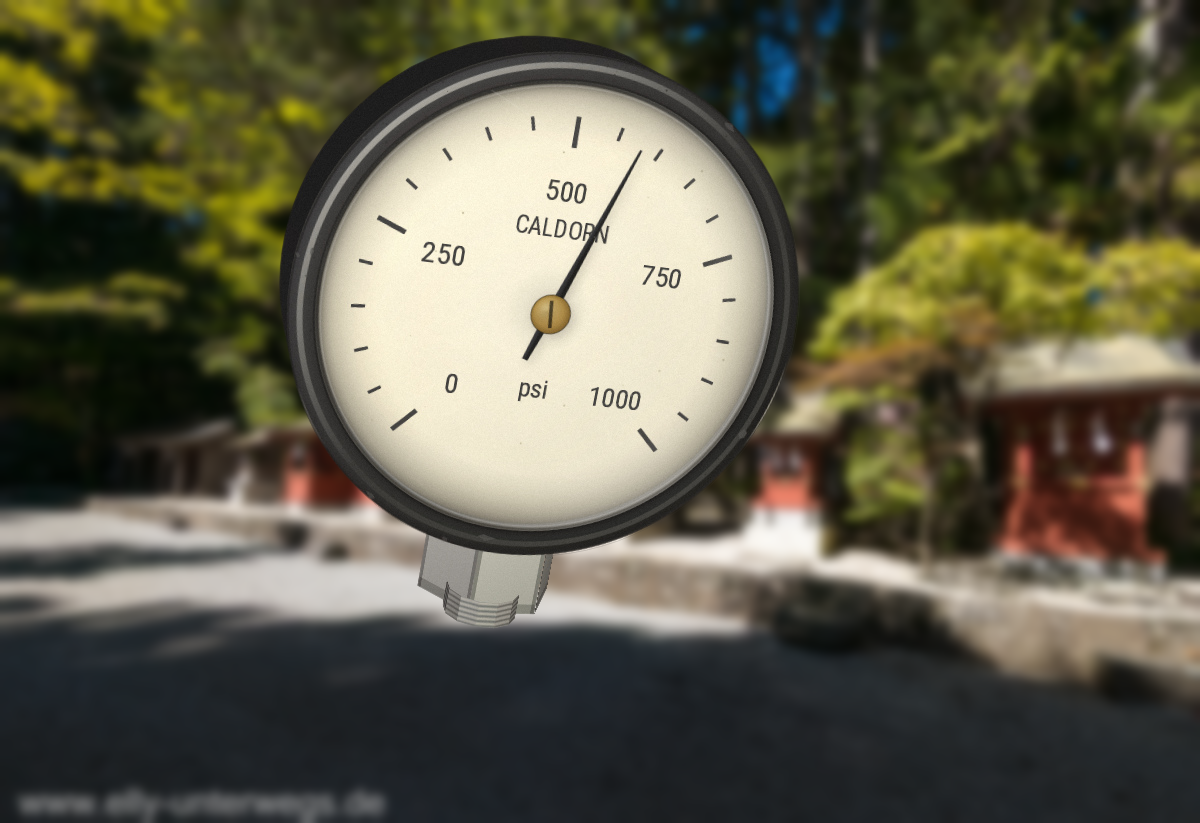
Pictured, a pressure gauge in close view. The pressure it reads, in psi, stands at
575 psi
